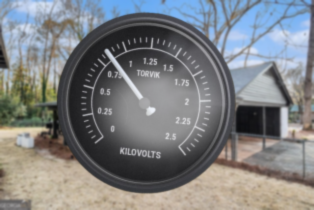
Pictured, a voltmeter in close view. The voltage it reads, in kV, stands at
0.85 kV
